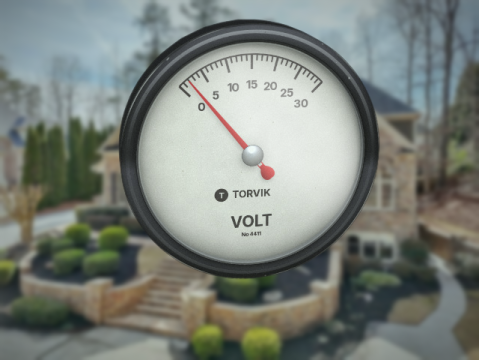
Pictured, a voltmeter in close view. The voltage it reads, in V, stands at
2 V
